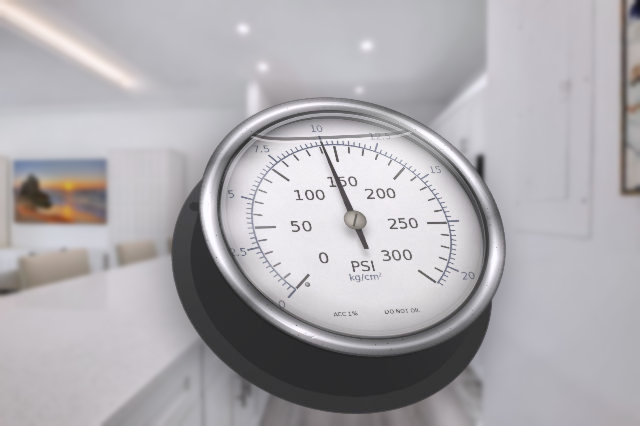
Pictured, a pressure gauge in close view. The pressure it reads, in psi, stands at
140 psi
